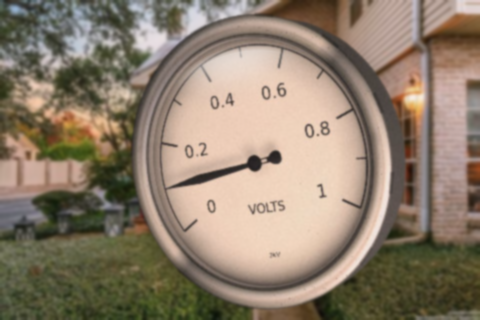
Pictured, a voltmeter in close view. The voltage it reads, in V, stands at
0.1 V
